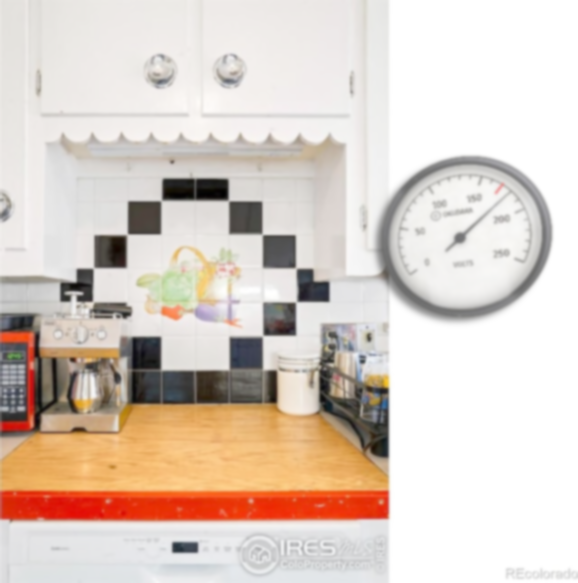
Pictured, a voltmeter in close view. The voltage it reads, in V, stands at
180 V
